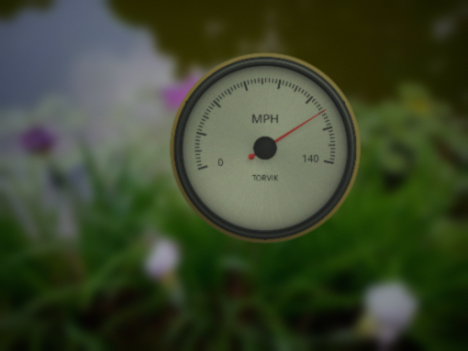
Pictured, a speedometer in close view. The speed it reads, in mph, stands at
110 mph
